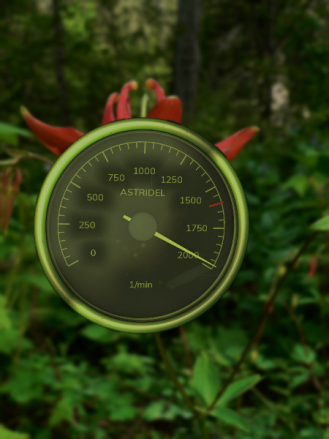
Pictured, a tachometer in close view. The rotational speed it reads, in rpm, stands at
1975 rpm
